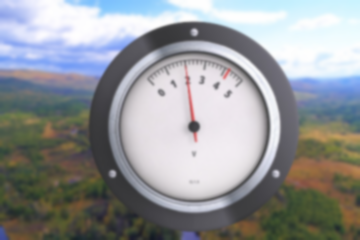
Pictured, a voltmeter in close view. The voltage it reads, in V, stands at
2 V
